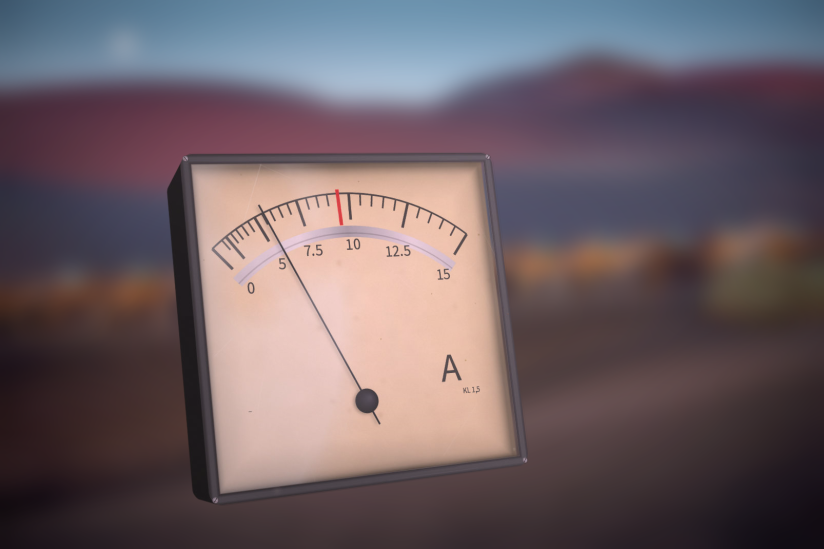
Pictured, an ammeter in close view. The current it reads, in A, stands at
5.5 A
